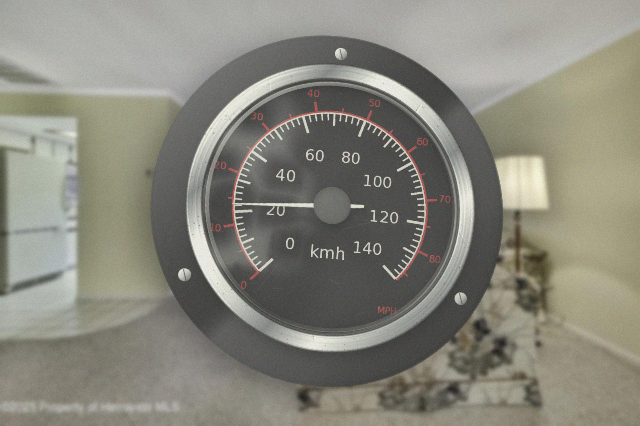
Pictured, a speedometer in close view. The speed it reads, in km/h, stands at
22 km/h
